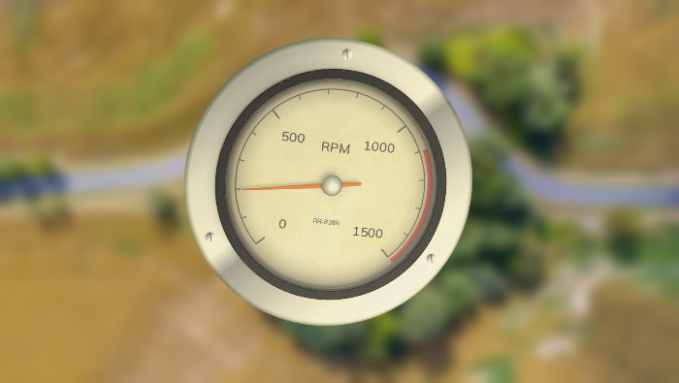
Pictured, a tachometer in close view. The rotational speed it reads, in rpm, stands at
200 rpm
